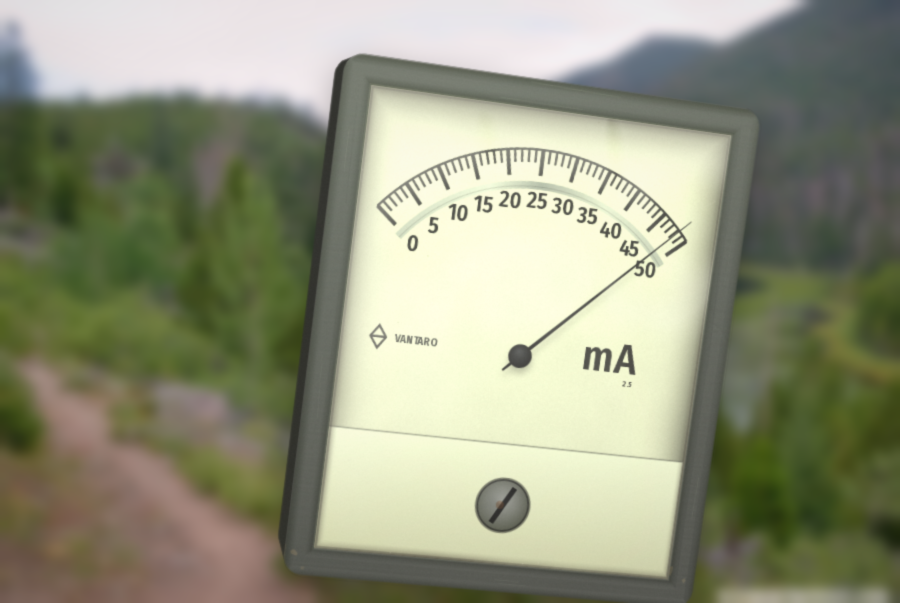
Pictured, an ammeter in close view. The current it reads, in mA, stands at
48 mA
